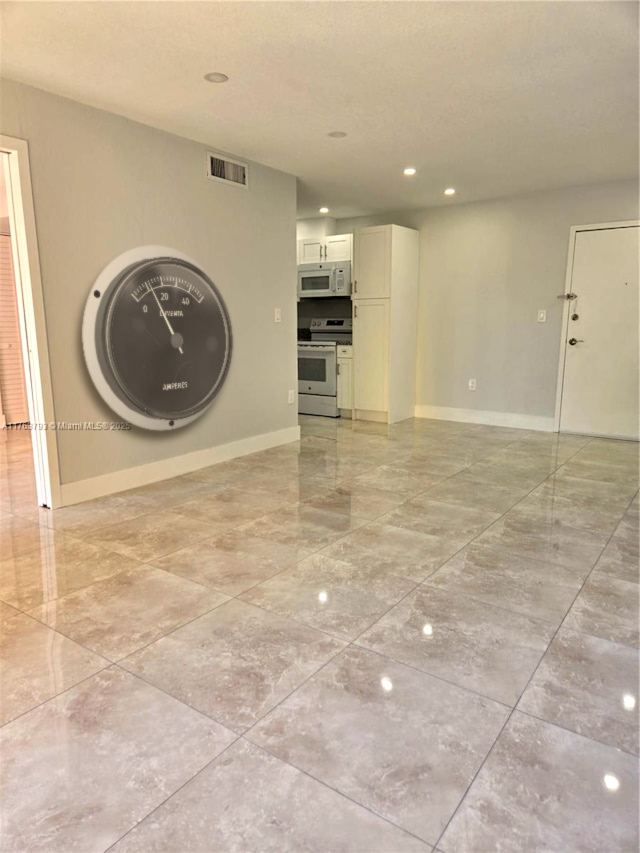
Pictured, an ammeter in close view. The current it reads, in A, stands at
10 A
